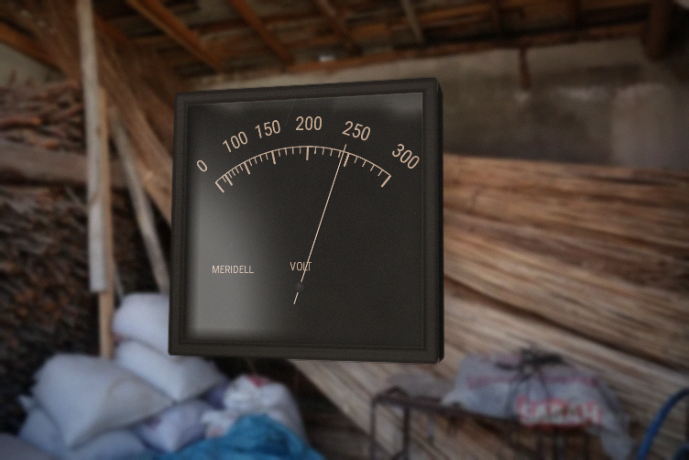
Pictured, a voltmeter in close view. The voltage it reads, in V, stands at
245 V
